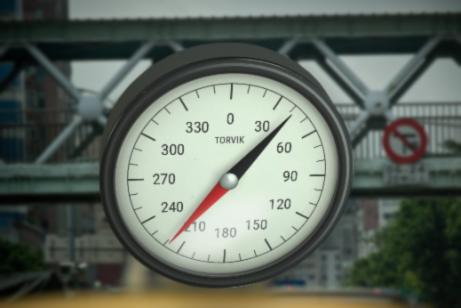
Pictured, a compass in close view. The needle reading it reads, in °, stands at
220 °
